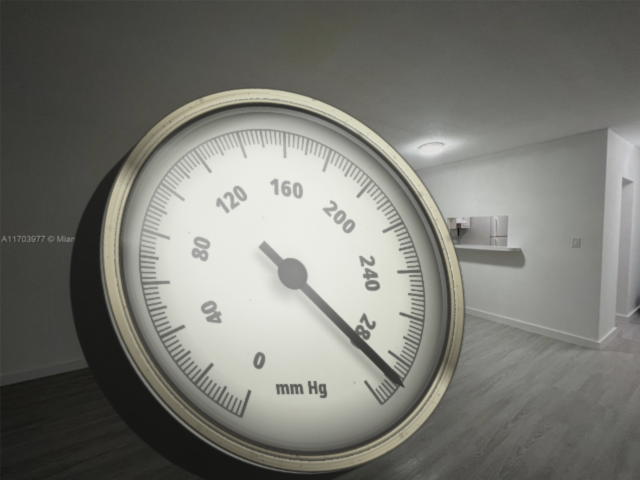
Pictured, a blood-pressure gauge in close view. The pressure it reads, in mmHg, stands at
290 mmHg
